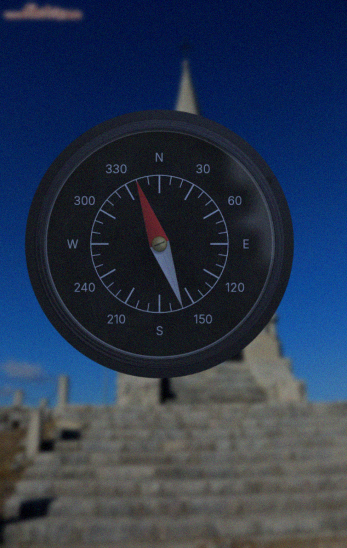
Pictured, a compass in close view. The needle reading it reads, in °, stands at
340 °
